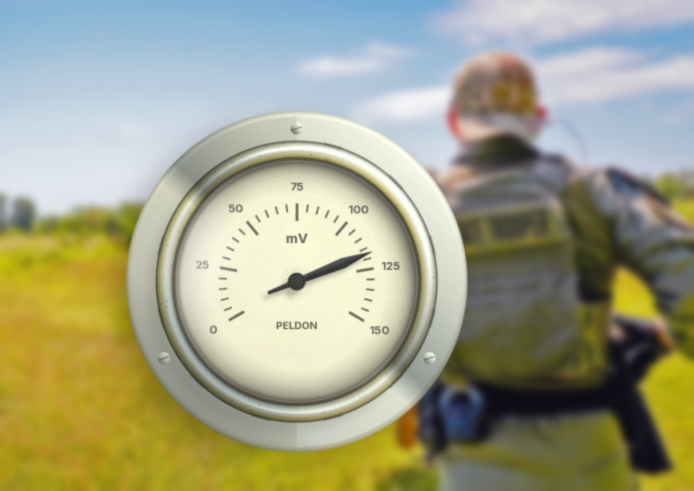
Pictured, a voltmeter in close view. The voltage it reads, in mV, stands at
117.5 mV
